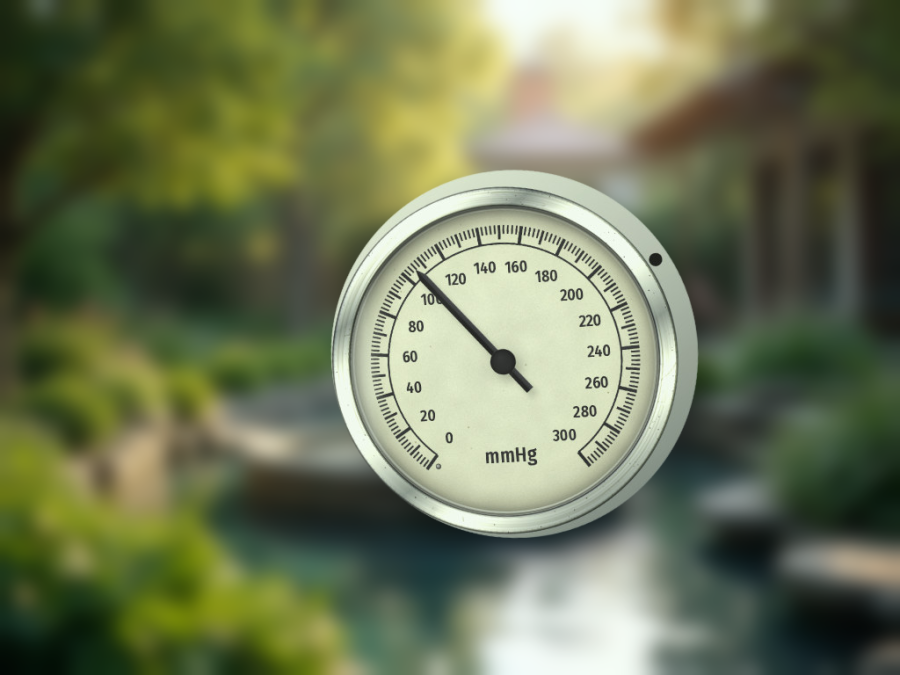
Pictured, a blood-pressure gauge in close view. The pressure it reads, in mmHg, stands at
106 mmHg
